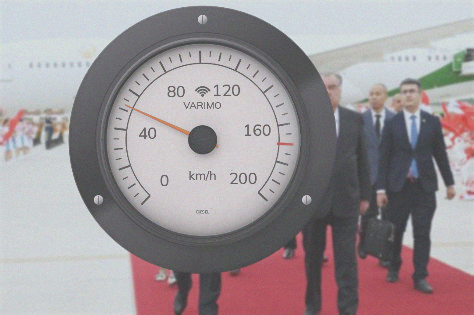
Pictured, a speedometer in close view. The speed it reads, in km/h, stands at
52.5 km/h
